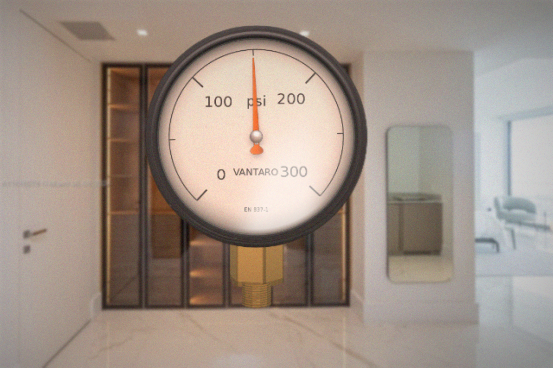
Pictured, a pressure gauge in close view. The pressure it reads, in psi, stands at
150 psi
